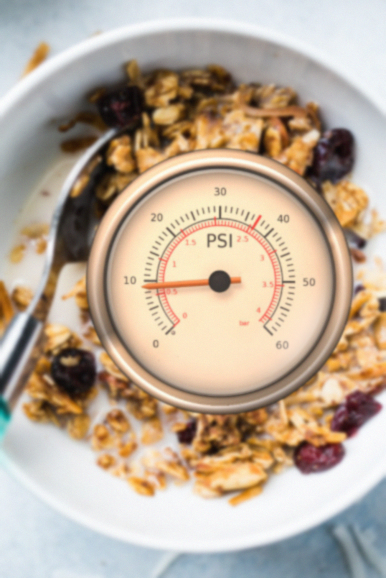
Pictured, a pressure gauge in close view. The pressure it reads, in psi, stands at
9 psi
